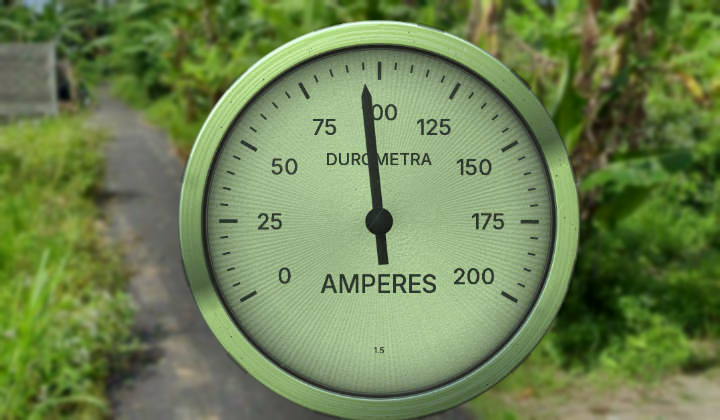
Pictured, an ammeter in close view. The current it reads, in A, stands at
95 A
